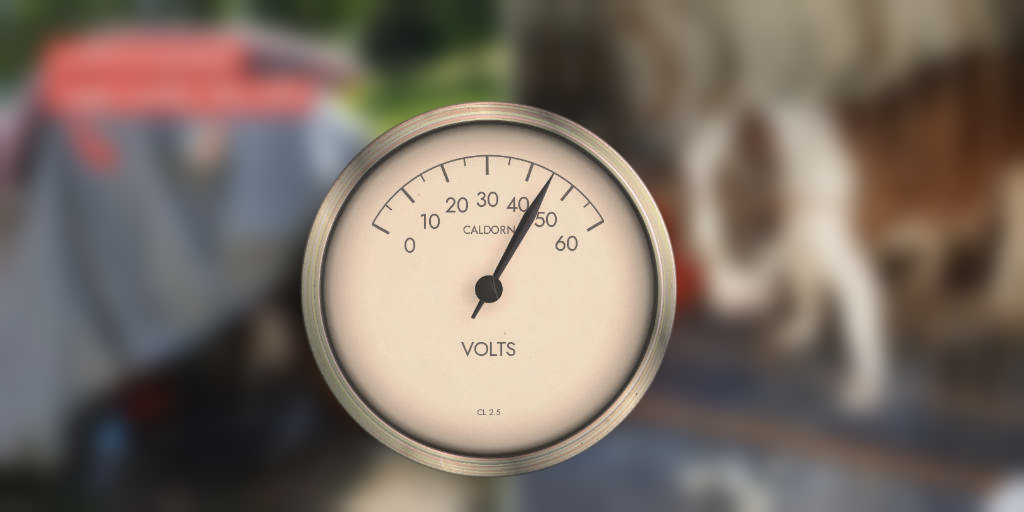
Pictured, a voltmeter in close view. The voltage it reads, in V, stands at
45 V
